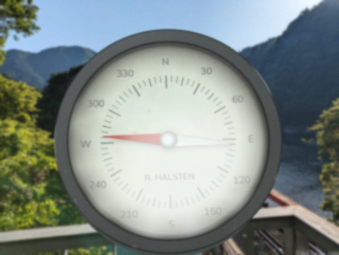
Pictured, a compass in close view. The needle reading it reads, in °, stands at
275 °
